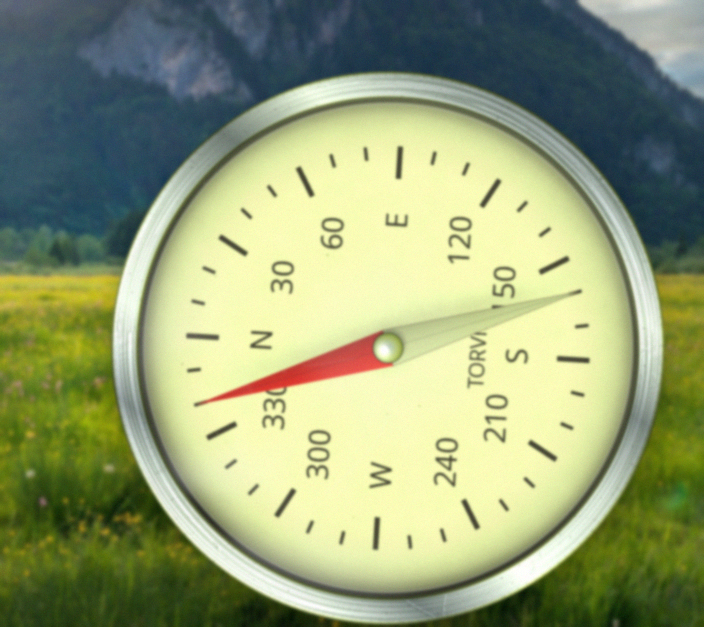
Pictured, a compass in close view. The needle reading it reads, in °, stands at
340 °
